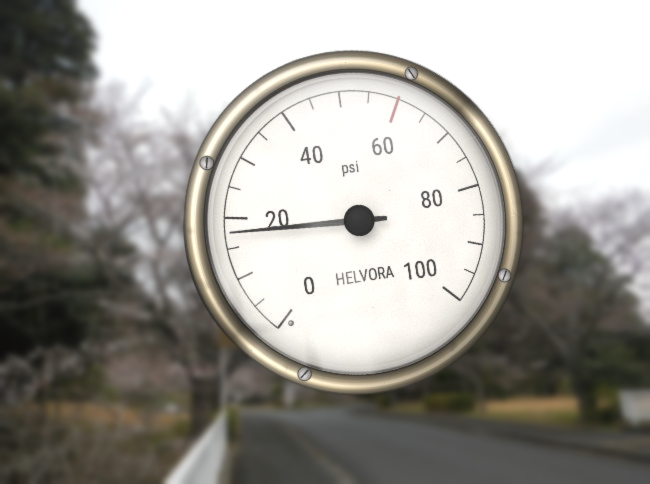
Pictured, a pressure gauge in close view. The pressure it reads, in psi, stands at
17.5 psi
